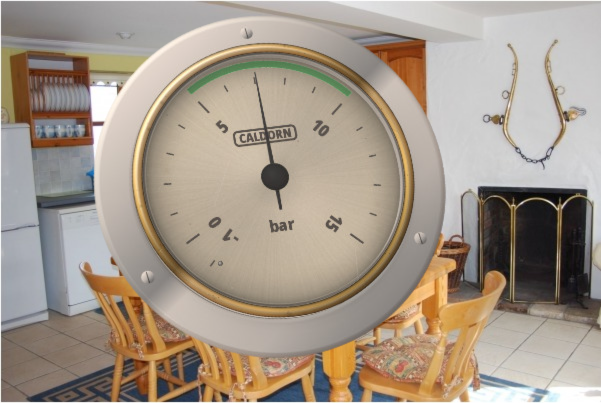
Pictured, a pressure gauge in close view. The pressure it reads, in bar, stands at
7 bar
